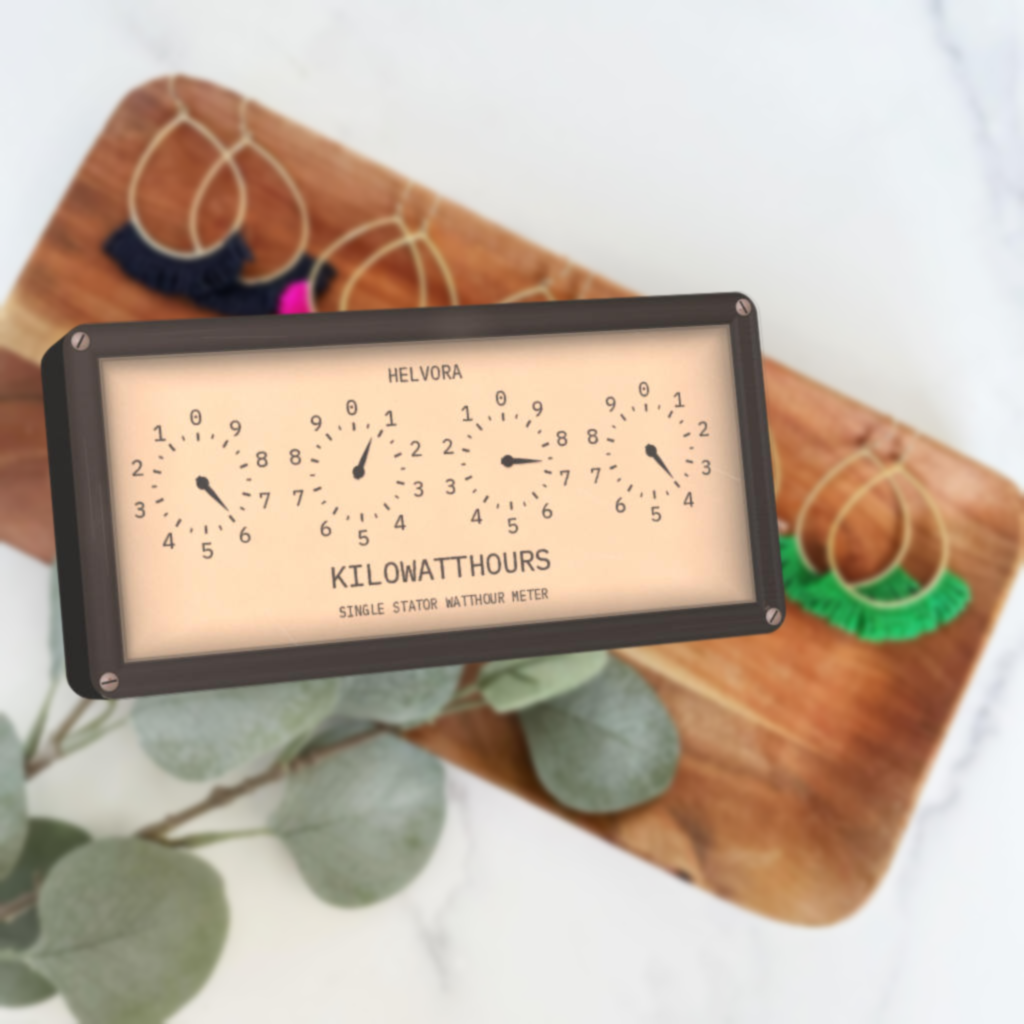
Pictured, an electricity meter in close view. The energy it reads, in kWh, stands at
6074 kWh
